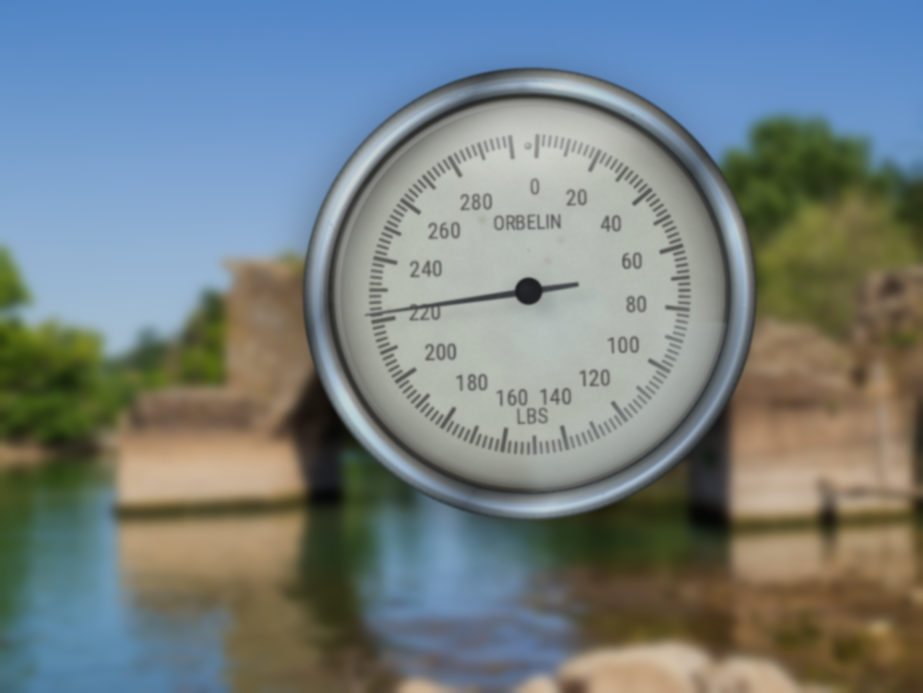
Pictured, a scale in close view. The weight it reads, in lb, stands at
222 lb
